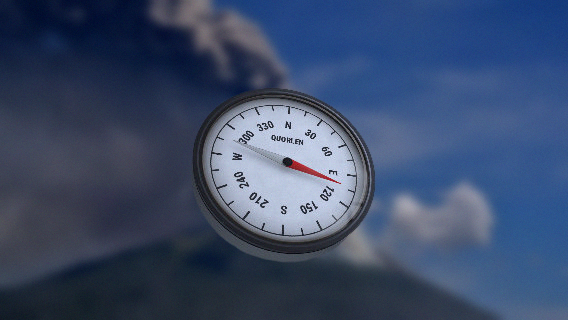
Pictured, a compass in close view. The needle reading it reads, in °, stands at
105 °
